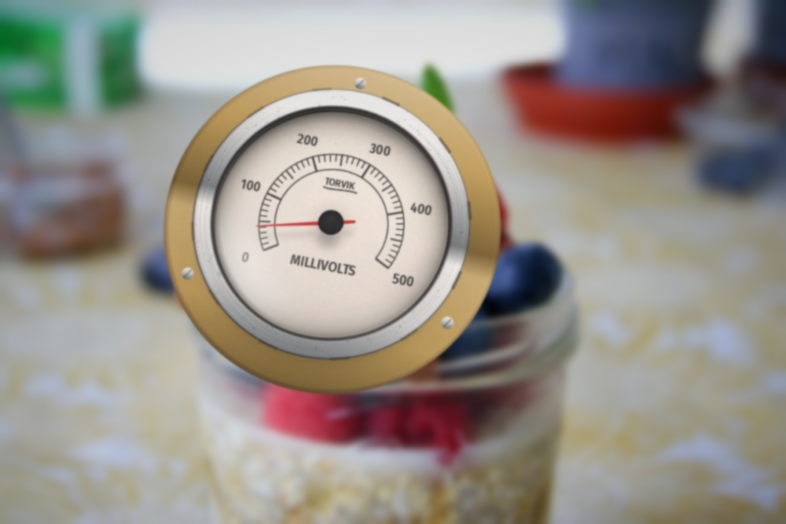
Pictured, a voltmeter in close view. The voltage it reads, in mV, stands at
40 mV
